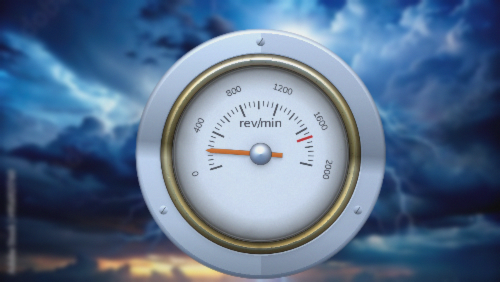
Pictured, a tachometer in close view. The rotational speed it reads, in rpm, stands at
200 rpm
